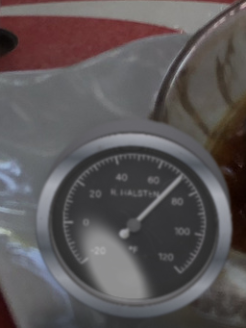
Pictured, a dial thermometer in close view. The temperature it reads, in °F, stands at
70 °F
